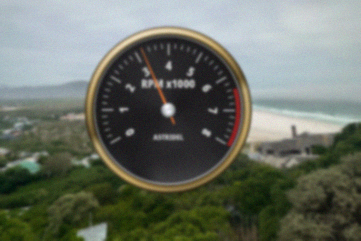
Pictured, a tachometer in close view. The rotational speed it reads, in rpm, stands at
3200 rpm
